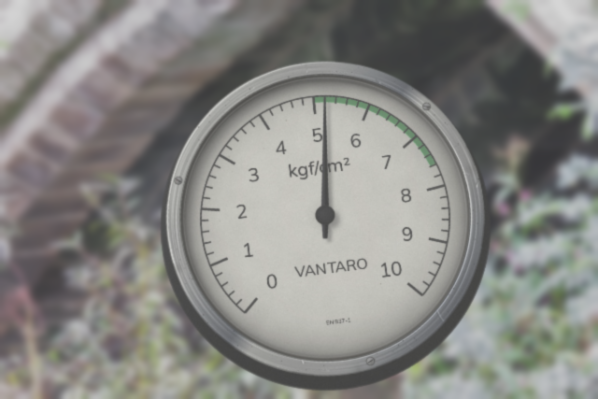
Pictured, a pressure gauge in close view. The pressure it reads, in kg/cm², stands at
5.2 kg/cm²
